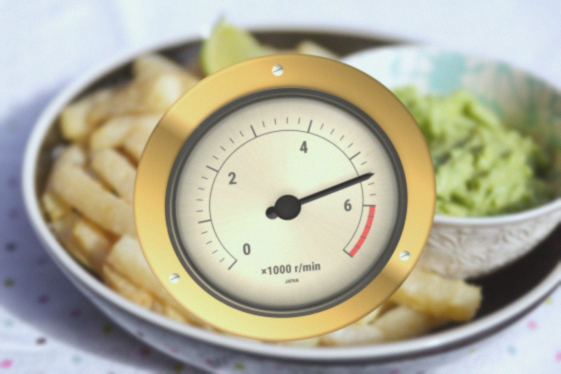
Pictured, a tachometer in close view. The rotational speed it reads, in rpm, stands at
5400 rpm
